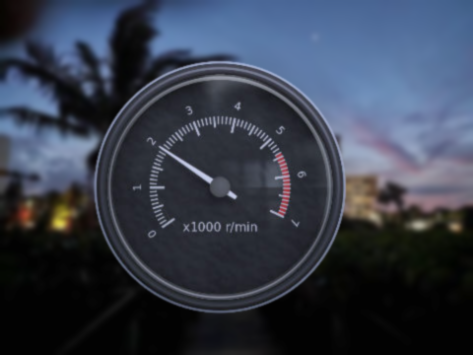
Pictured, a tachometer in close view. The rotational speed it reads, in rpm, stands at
2000 rpm
